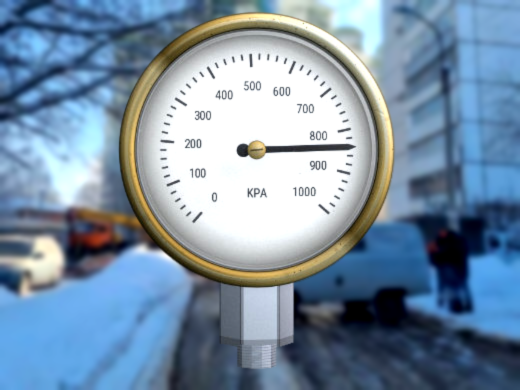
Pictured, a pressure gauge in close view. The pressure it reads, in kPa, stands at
840 kPa
